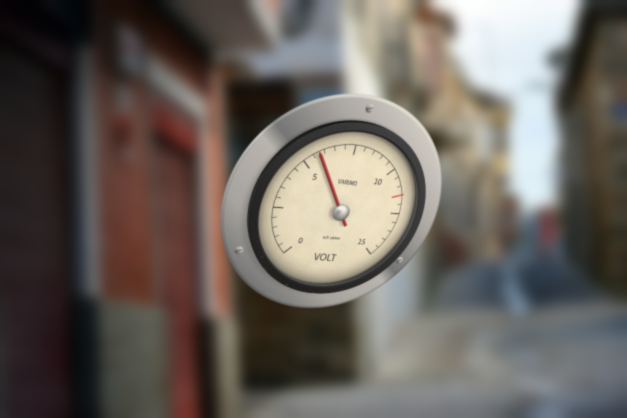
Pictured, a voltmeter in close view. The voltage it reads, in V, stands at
5.75 V
